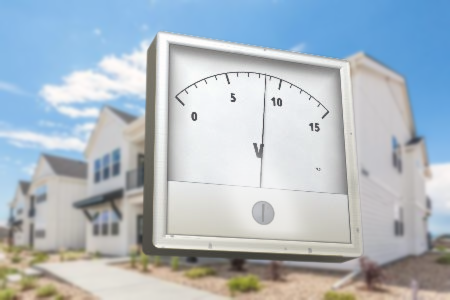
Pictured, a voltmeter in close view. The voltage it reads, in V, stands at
8.5 V
